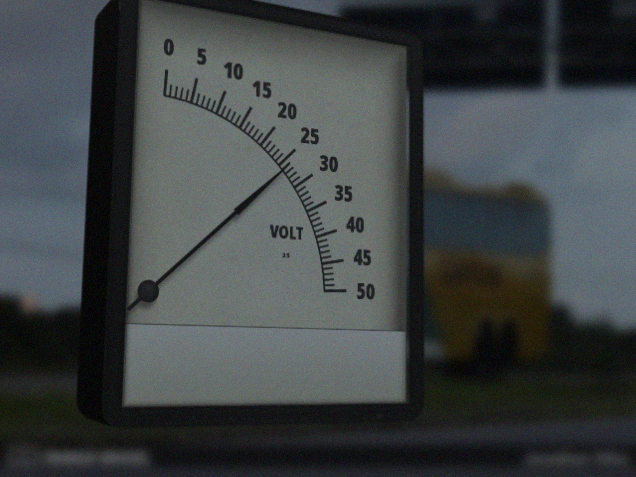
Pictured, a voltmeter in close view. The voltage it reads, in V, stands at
26 V
